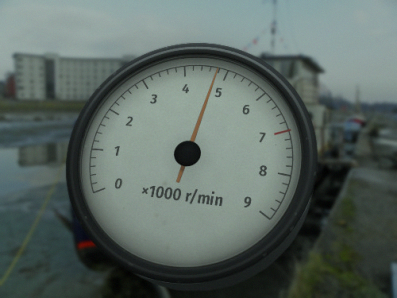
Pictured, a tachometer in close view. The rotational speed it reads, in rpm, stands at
4800 rpm
